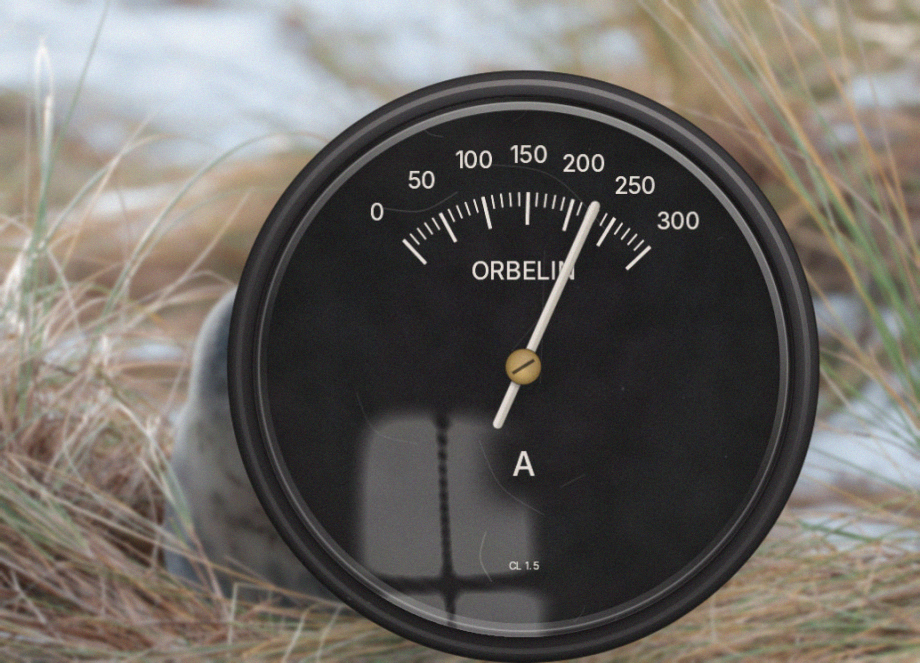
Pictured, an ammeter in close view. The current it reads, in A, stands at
225 A
